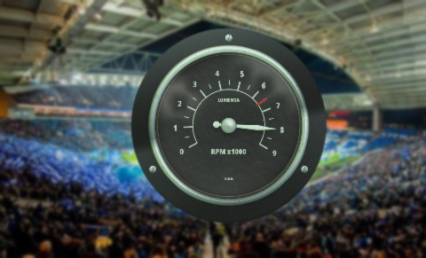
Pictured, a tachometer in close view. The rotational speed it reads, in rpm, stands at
8000 rpm
